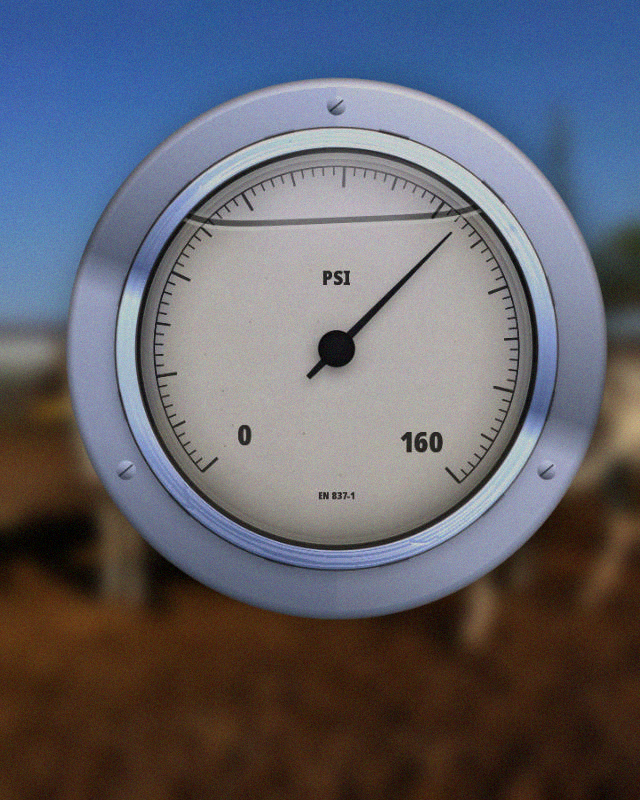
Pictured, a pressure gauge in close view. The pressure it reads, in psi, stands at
105 psi
